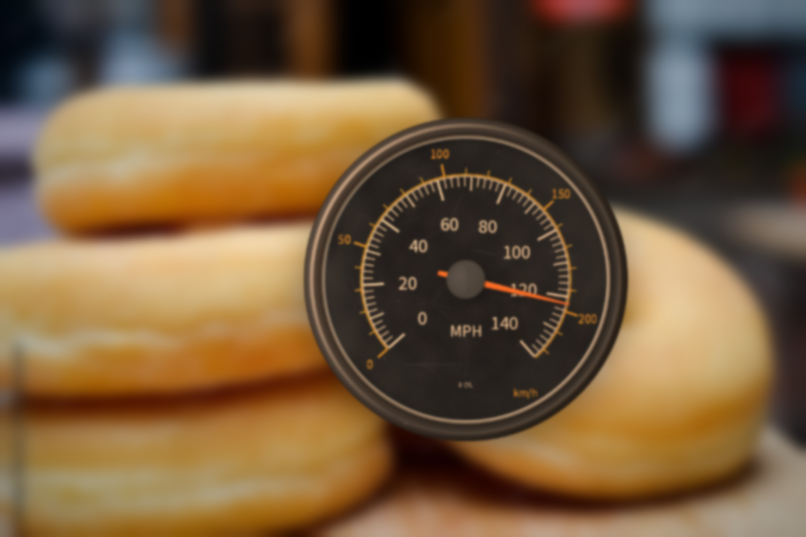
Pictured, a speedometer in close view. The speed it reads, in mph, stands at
122 mph
